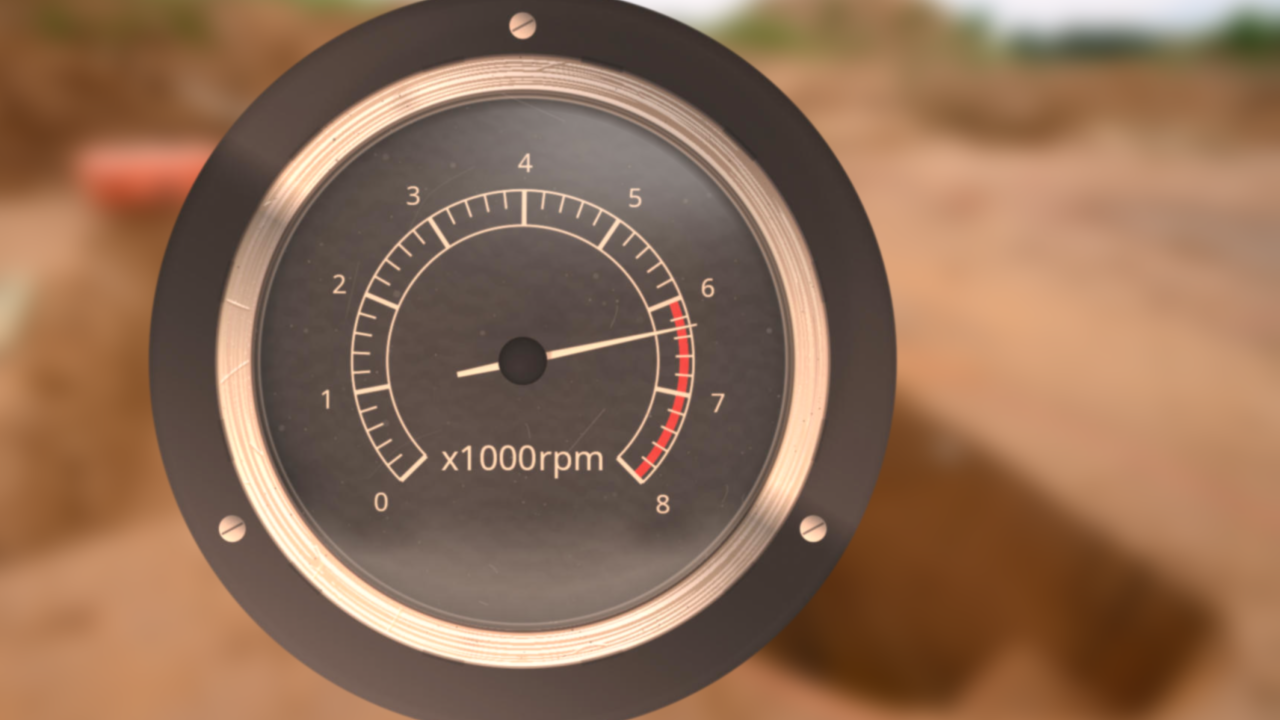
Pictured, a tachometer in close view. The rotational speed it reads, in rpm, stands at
6300 rpm
